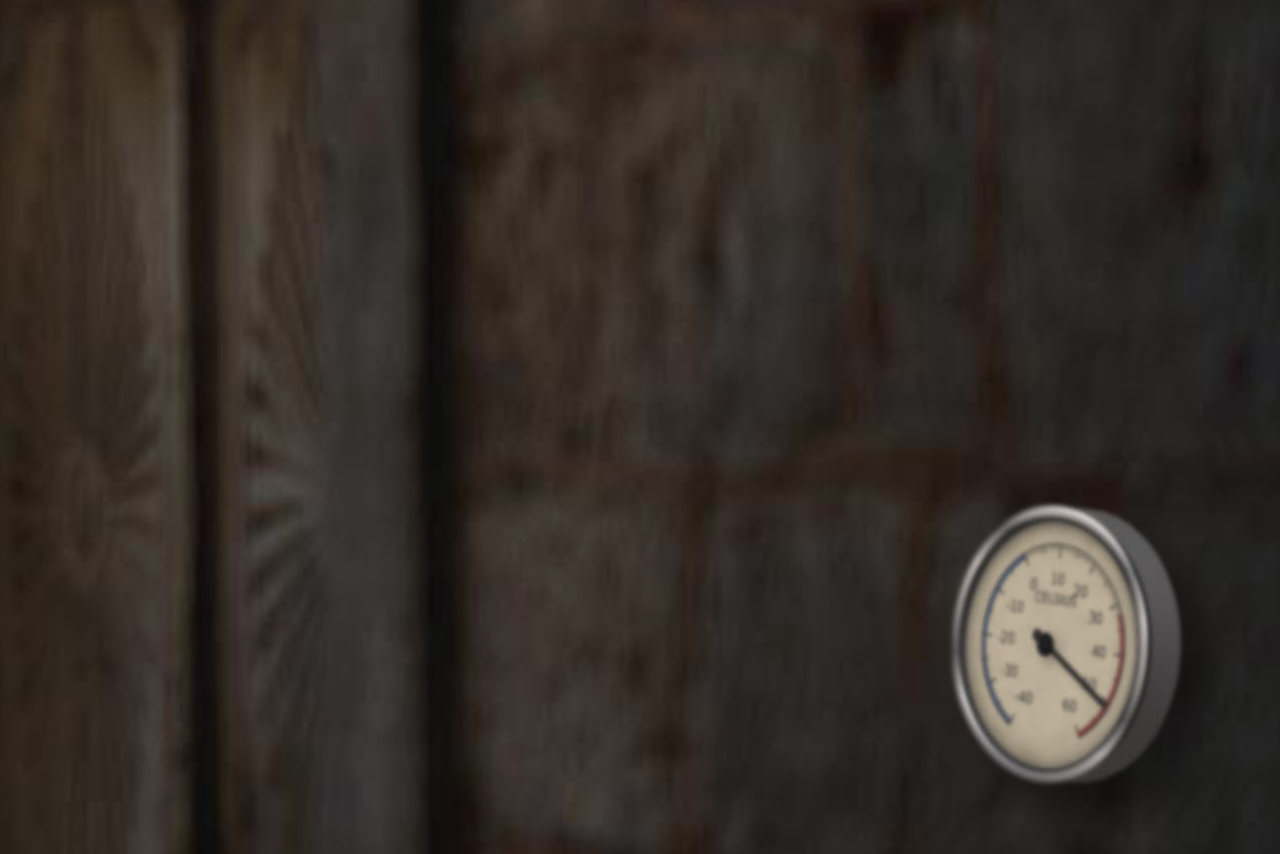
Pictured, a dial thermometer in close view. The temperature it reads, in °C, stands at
50 °C
